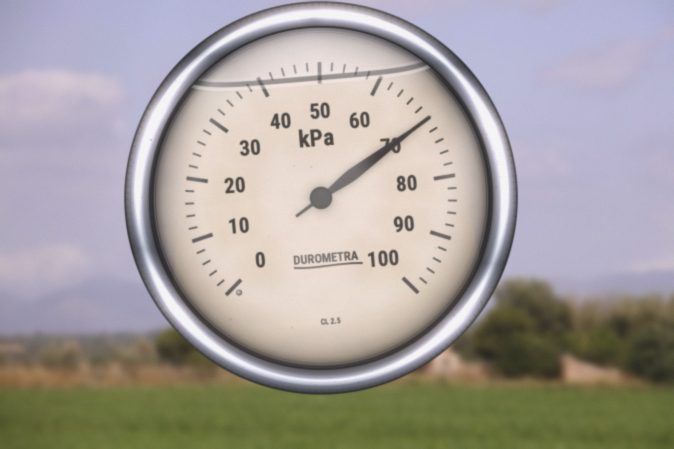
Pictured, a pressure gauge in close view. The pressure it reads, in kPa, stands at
70 kPa
